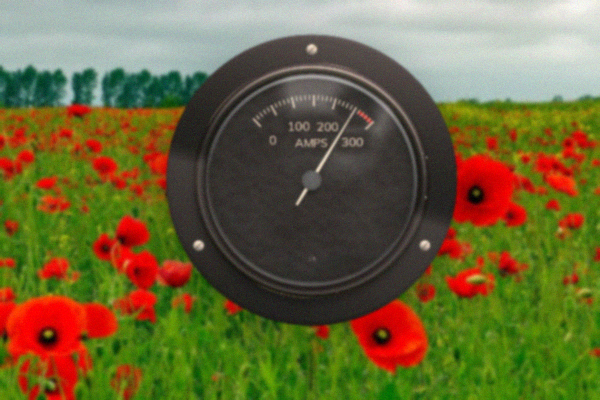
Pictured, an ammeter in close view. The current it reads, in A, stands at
250 A
